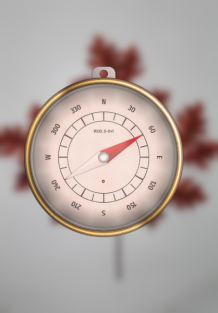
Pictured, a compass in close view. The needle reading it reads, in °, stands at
60 °
